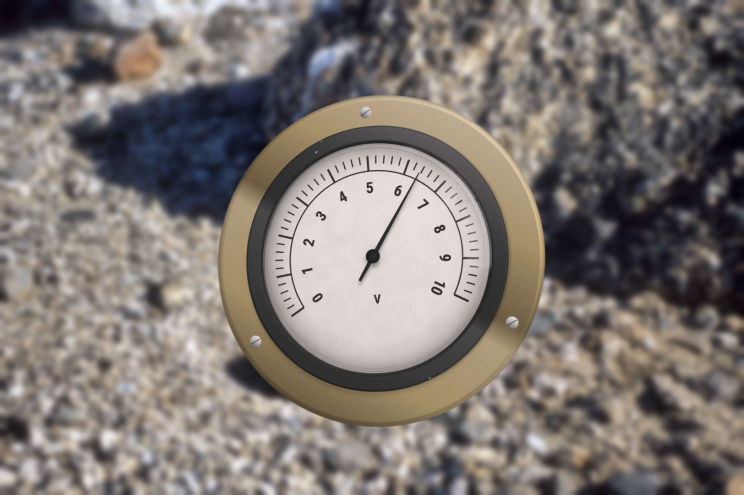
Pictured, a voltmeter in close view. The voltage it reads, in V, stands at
6.4 V
